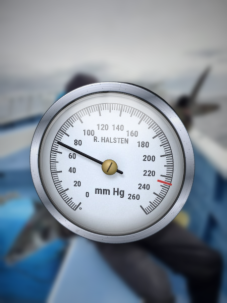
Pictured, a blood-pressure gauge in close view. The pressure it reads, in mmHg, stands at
70 mmHg
